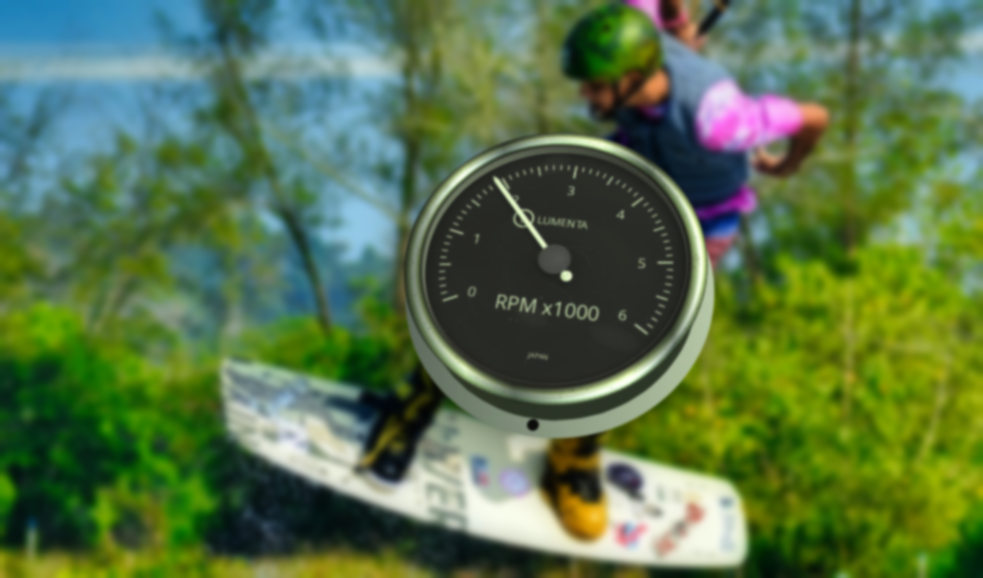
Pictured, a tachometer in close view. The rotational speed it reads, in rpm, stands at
1900 rpm
